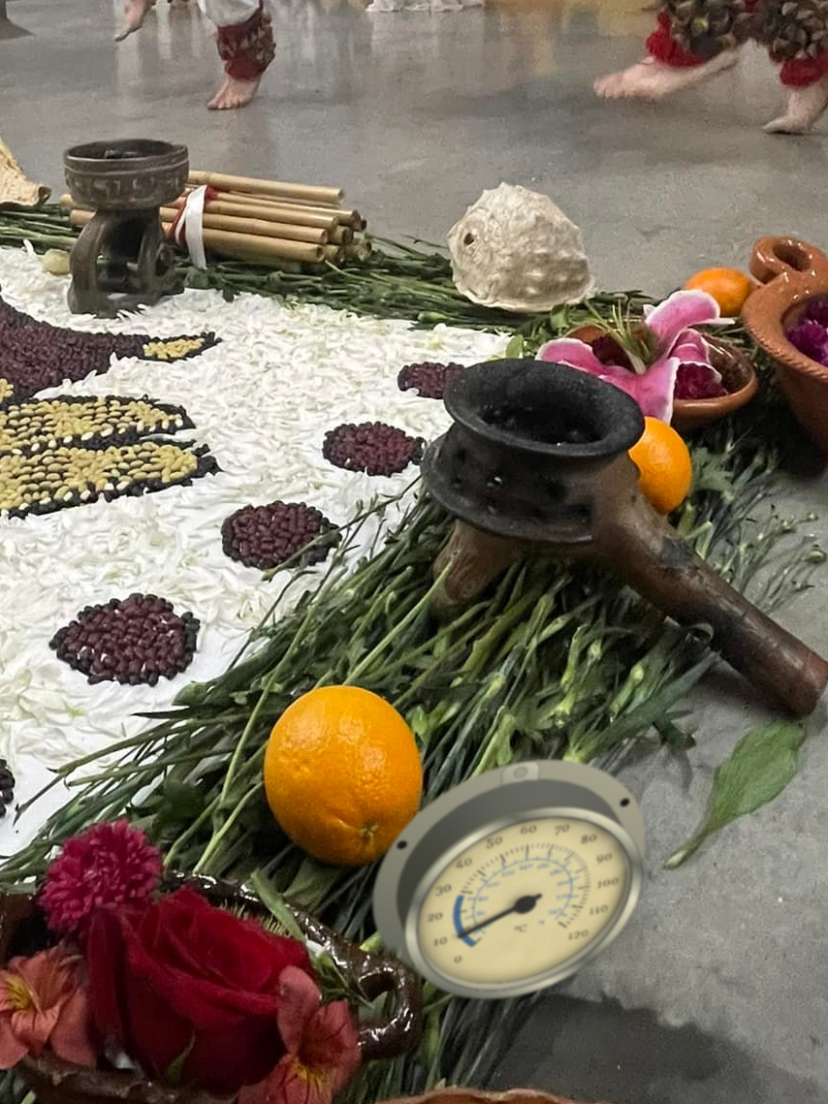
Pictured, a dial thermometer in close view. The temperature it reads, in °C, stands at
10 °C
